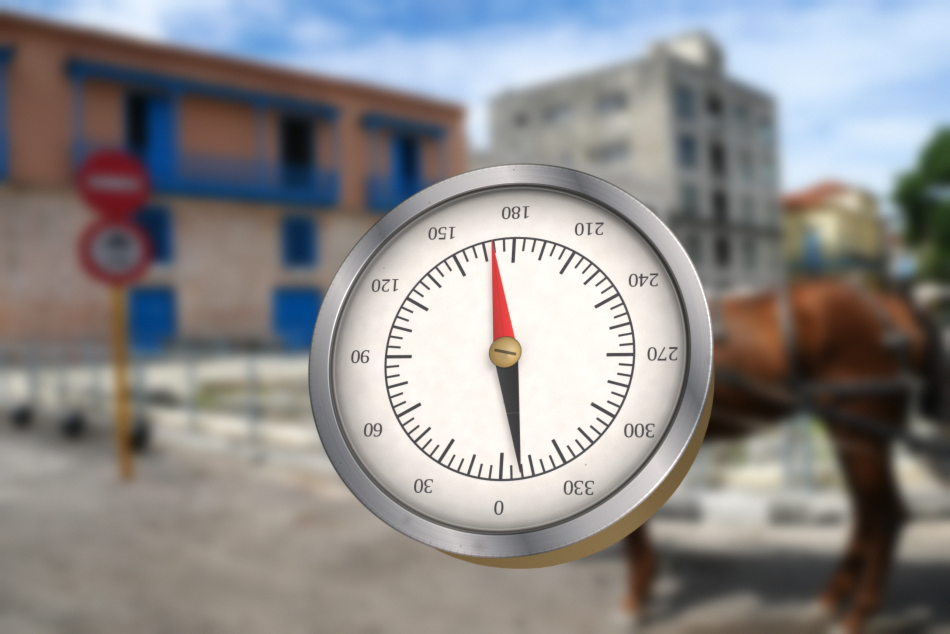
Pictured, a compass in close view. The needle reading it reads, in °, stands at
170 °
